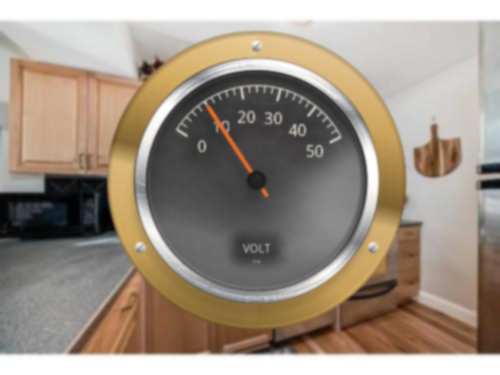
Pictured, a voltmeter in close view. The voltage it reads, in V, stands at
10 V
